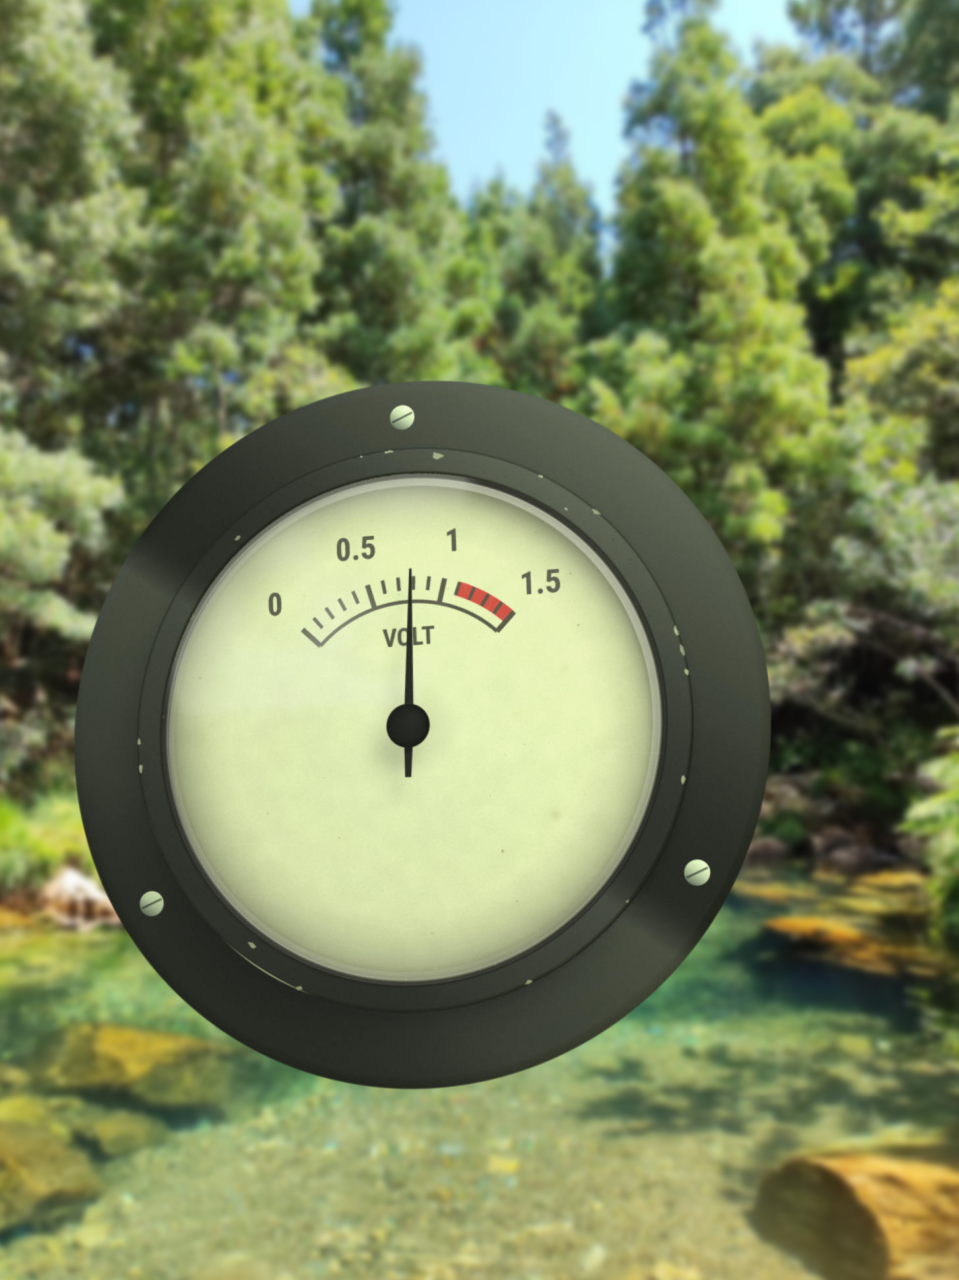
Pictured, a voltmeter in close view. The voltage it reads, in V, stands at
0.8 V
